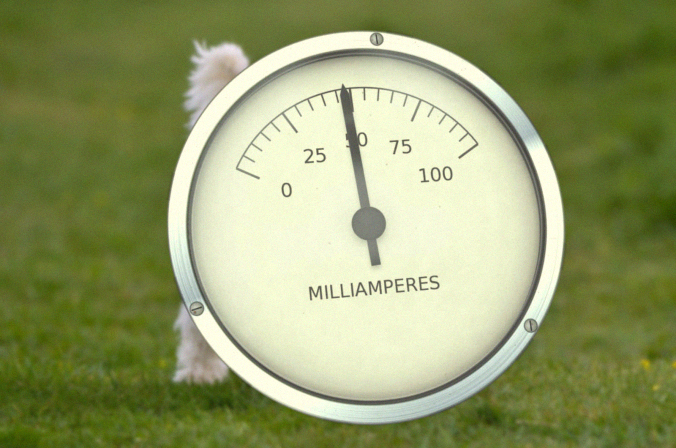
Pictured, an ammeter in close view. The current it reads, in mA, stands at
47.5 mA
